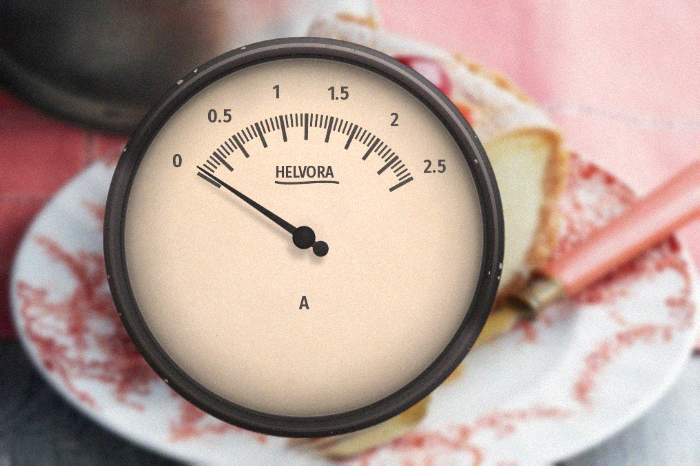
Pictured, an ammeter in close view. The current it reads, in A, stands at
0.05 A
